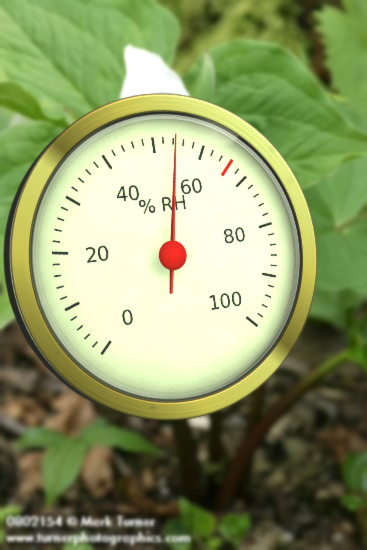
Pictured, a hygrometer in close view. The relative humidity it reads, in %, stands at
54 %
